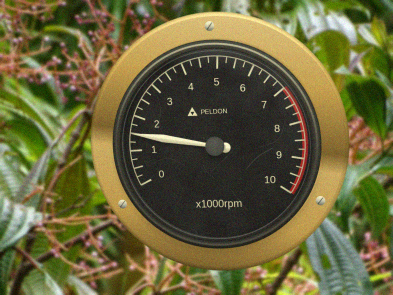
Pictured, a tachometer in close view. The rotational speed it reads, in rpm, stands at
1500 rpm
